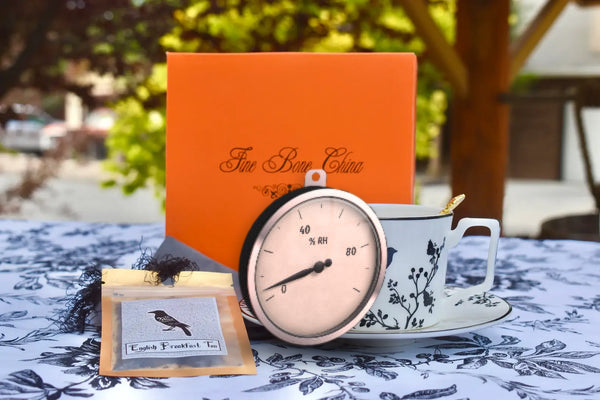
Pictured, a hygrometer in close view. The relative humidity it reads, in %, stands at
5 %
